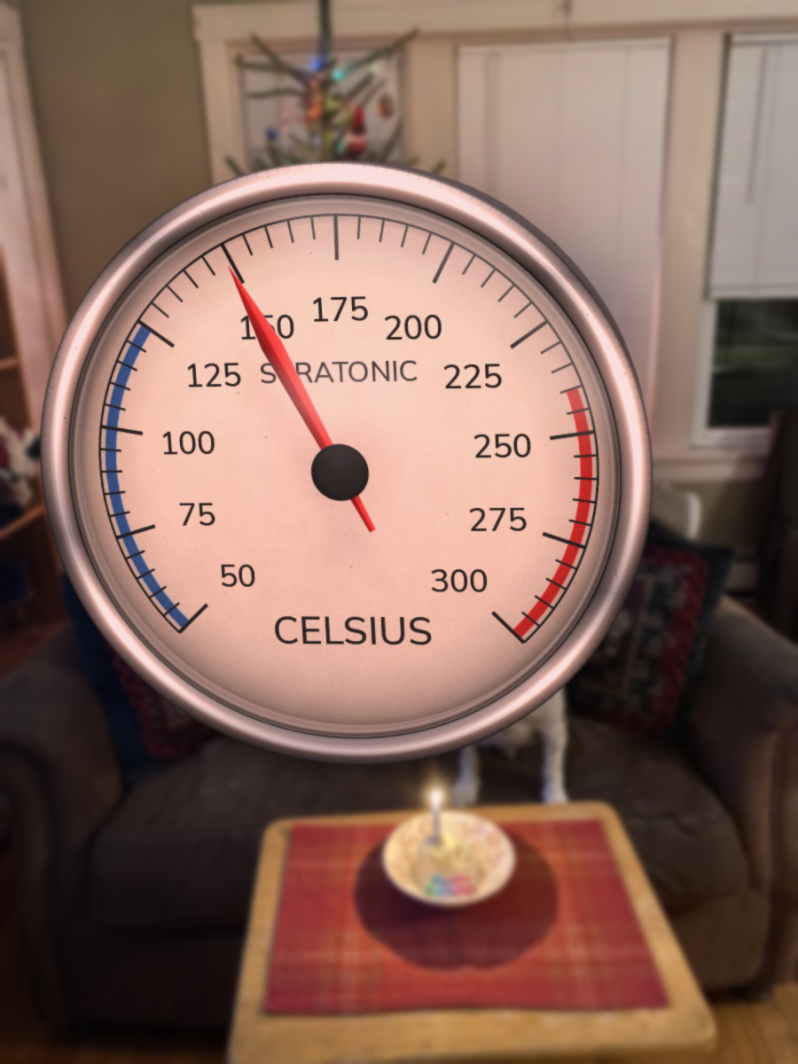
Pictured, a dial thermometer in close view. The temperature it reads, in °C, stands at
150 °C
